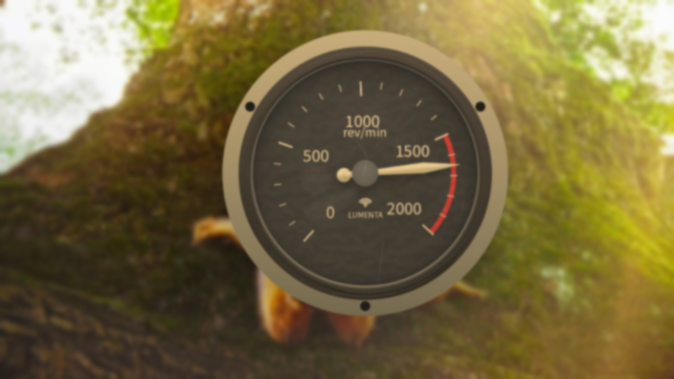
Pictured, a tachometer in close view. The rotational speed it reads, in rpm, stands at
1650 rpm
